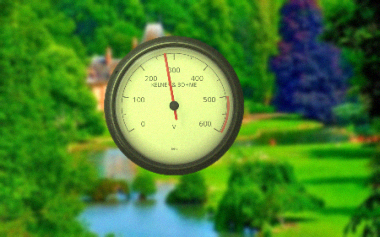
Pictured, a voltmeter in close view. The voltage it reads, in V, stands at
275 V
